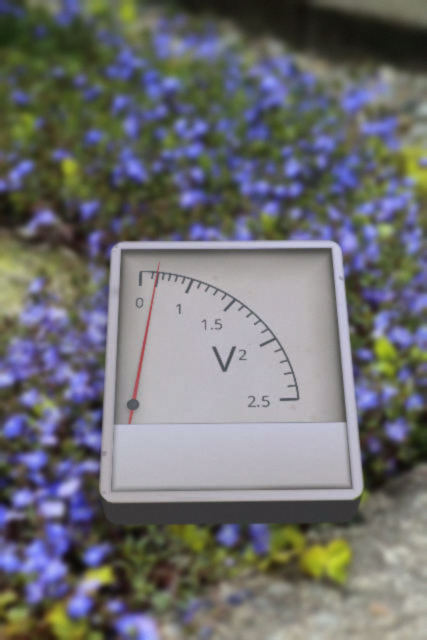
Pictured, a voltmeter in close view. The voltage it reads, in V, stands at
0.5 V
